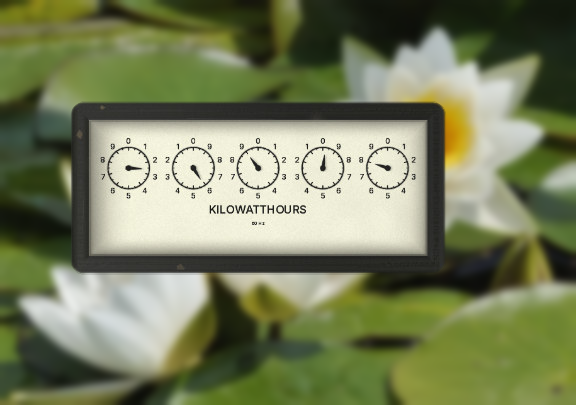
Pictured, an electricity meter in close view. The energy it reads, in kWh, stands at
25898 kWh
